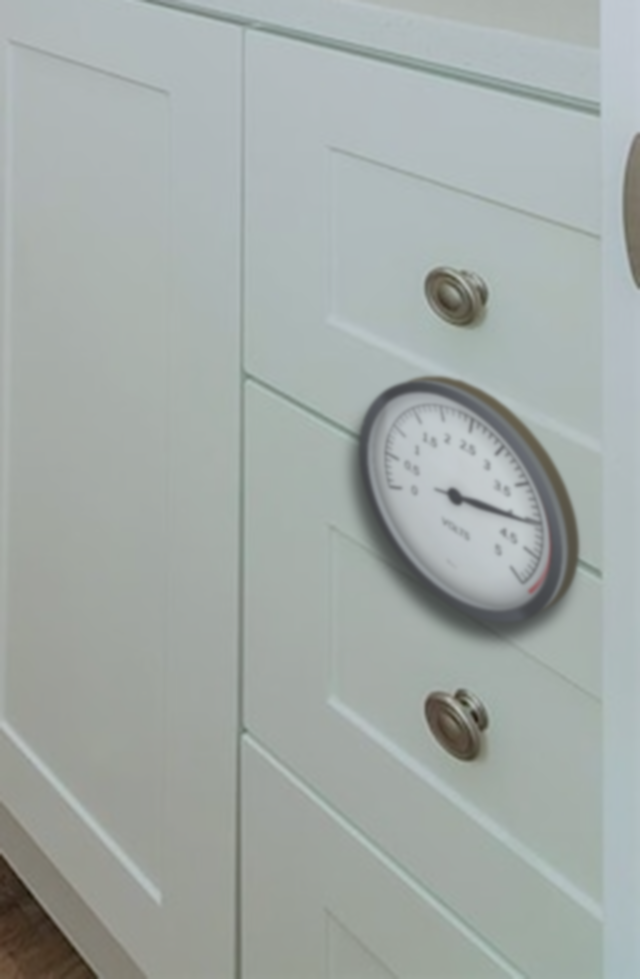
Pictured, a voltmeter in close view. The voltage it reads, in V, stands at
4 V
